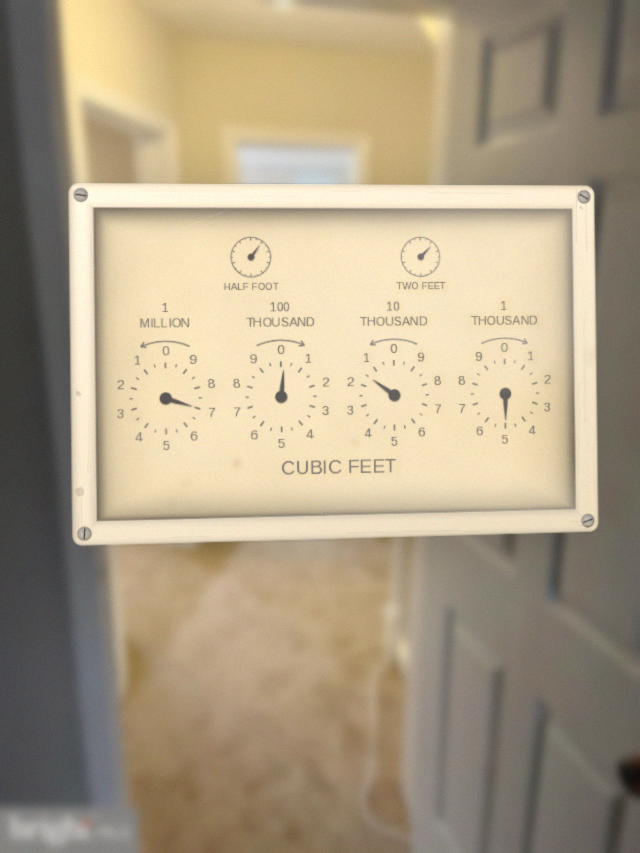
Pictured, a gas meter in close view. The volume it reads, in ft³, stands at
701500 ft³
